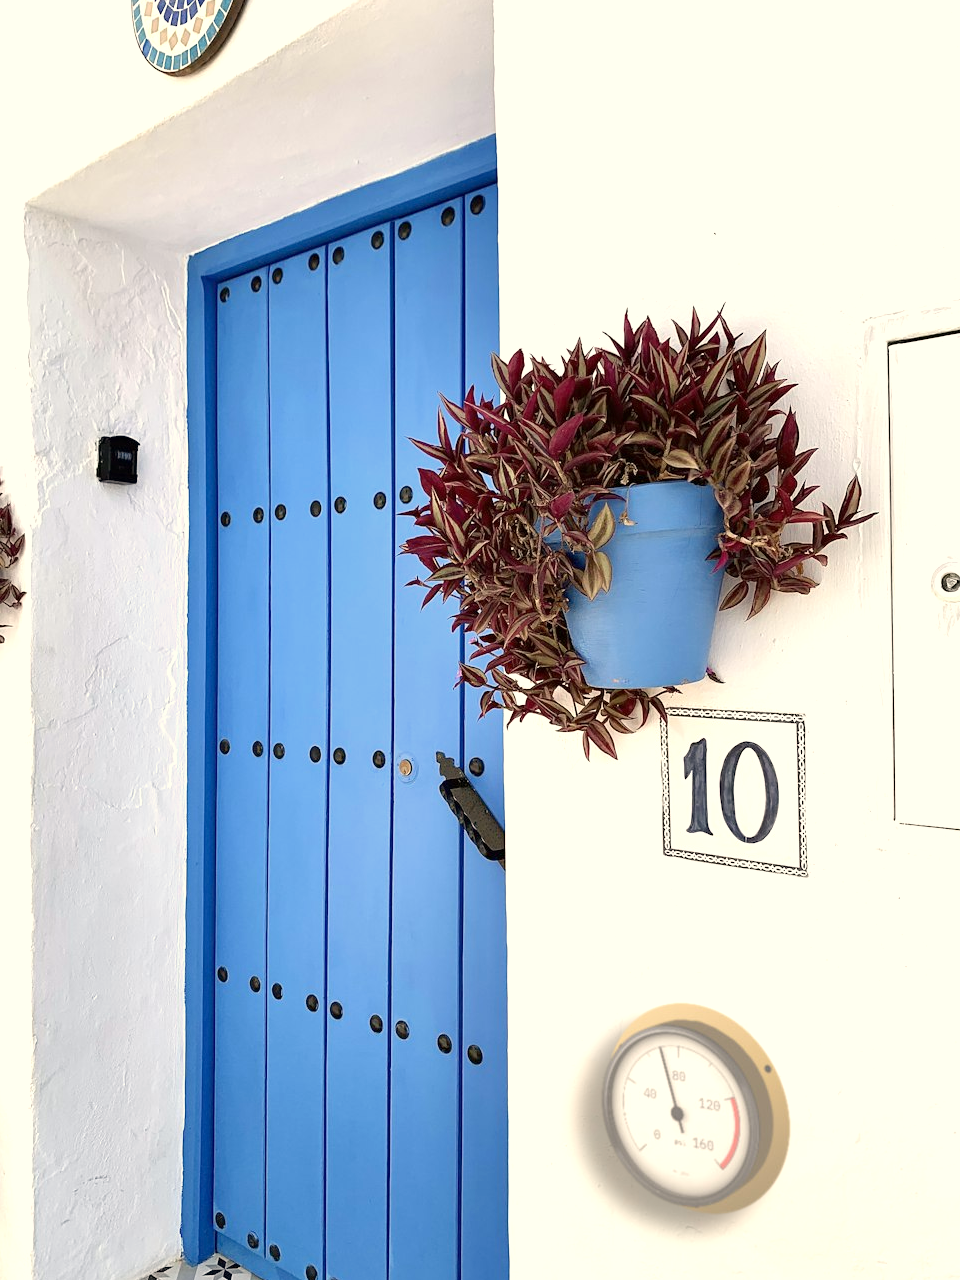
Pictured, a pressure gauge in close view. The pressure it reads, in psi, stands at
70 psi
